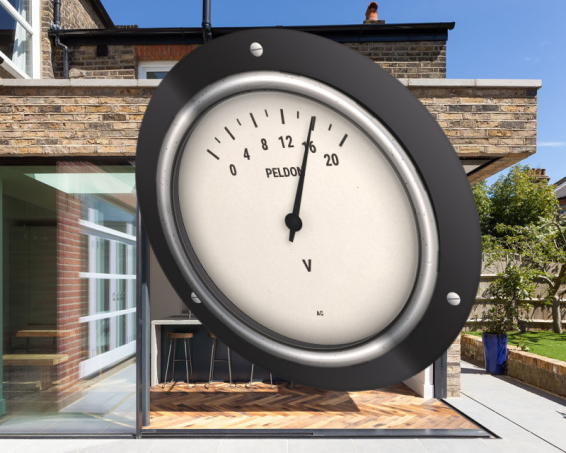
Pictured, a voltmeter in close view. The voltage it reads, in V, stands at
16 V
